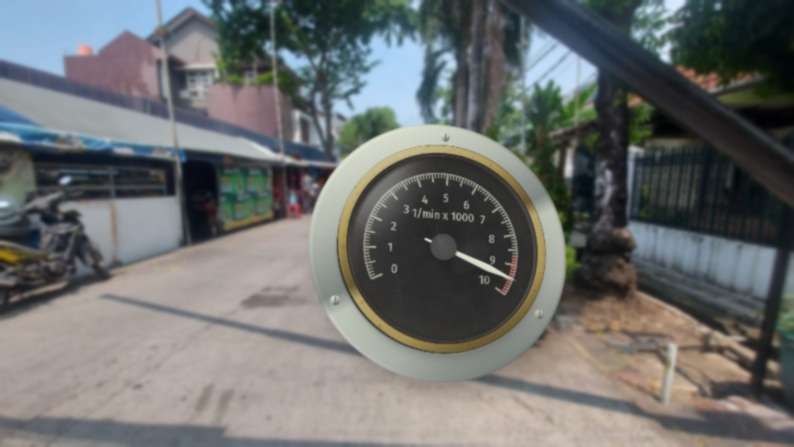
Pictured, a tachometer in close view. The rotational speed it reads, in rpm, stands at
9500 rpm
